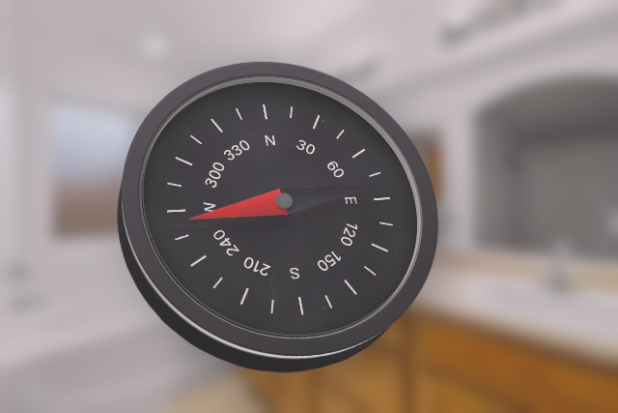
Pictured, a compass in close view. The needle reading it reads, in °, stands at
262.5 °
